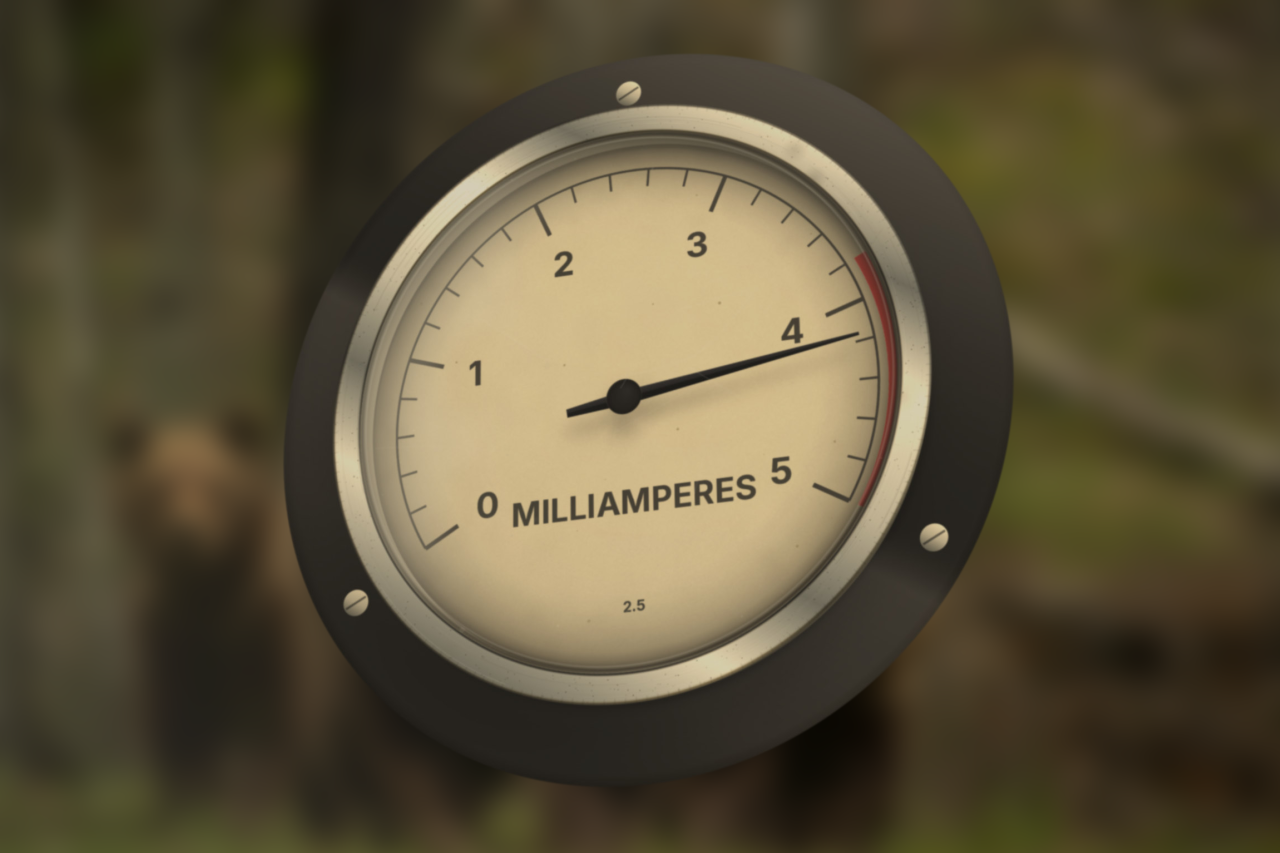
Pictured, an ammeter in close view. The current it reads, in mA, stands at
4.2 mA
